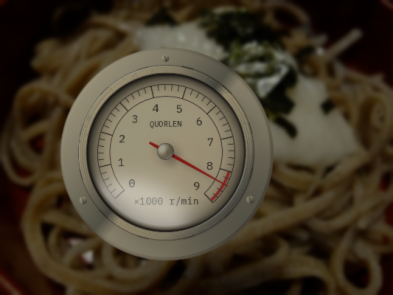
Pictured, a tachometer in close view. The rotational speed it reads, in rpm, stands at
8400 rpm
